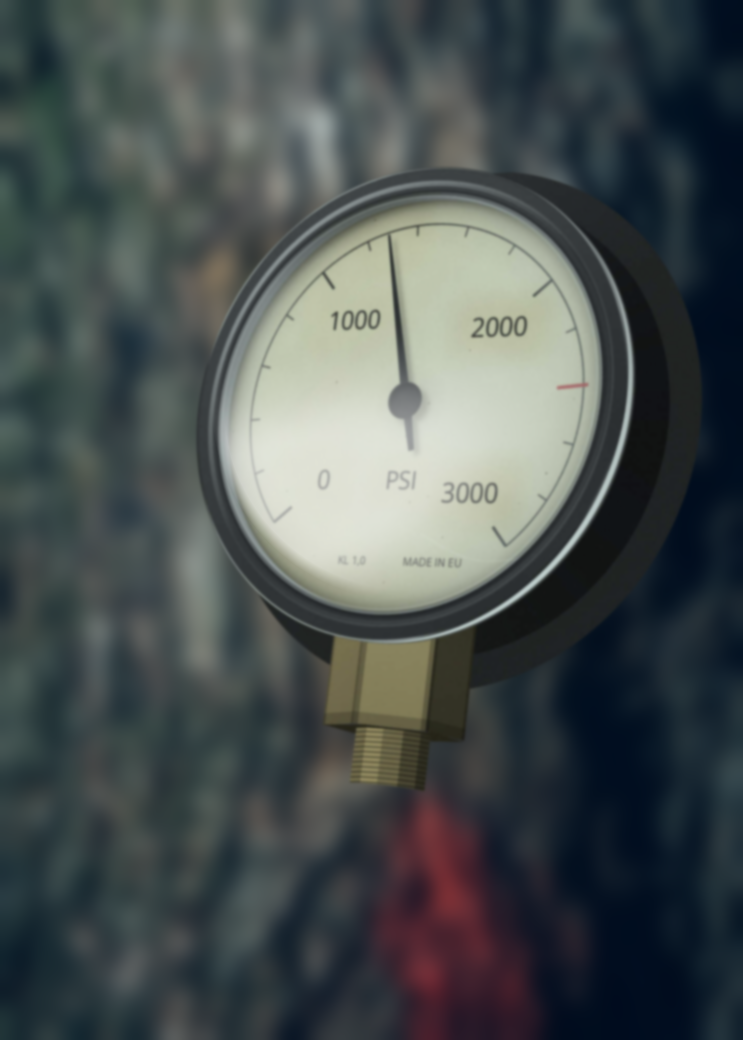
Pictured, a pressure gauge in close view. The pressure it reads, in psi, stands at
1300 psi
